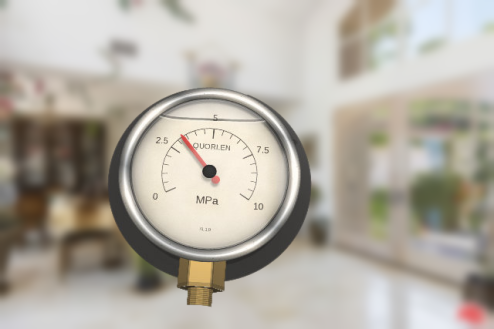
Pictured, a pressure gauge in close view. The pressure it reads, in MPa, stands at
3.25 MPa
